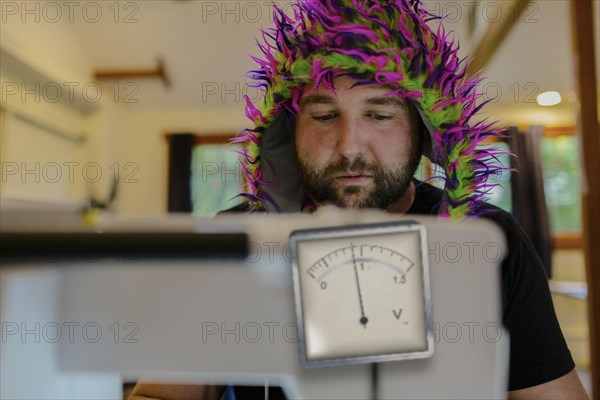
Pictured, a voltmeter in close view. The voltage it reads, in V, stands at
0.9 V
